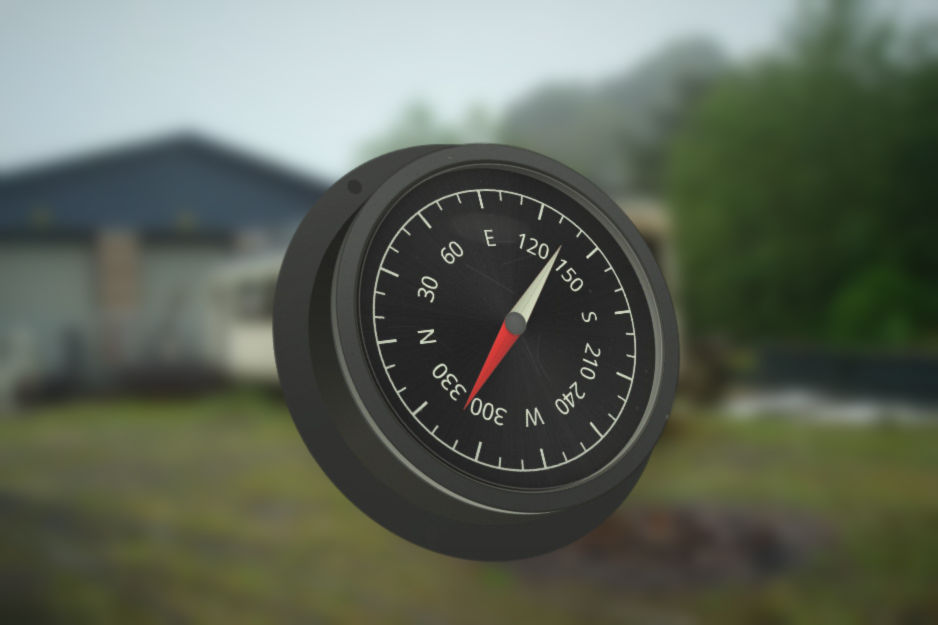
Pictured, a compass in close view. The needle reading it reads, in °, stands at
315 °
